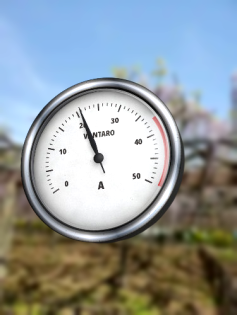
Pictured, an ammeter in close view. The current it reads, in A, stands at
21 A
